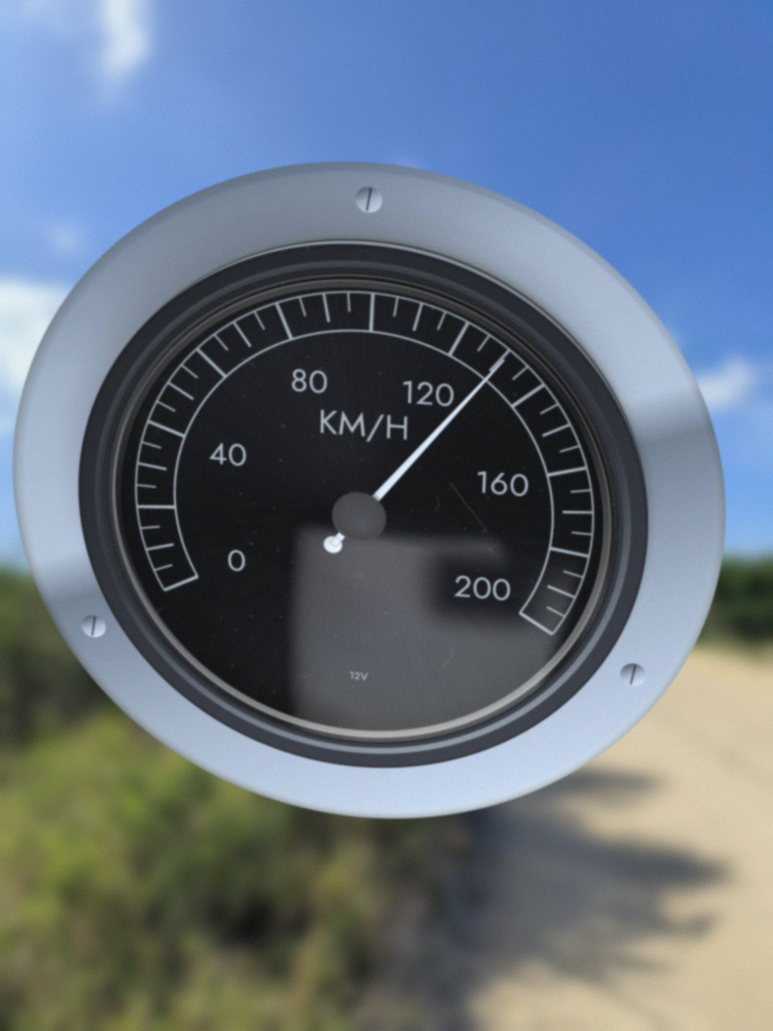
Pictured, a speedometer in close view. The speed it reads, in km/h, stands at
130 km/h
